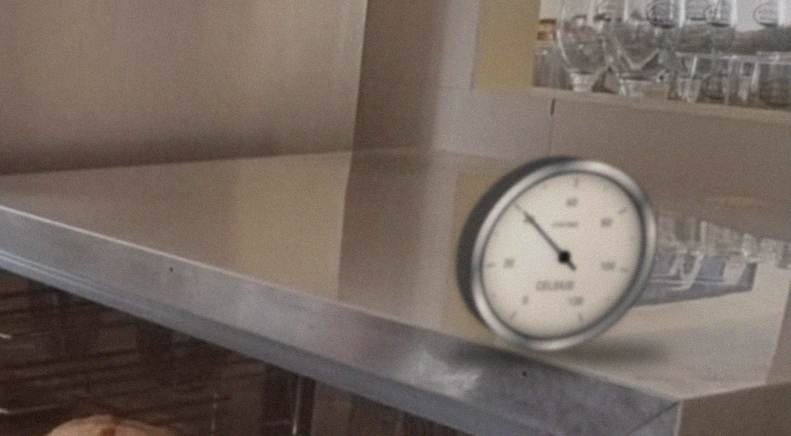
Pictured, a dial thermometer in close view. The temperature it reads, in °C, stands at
40 °C
